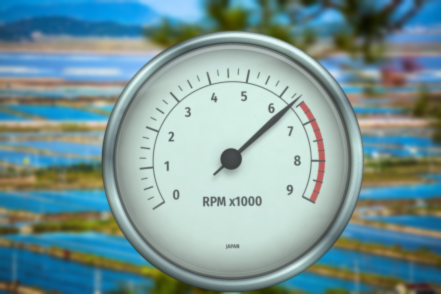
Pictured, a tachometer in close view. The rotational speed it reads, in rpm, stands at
6375 rpm
